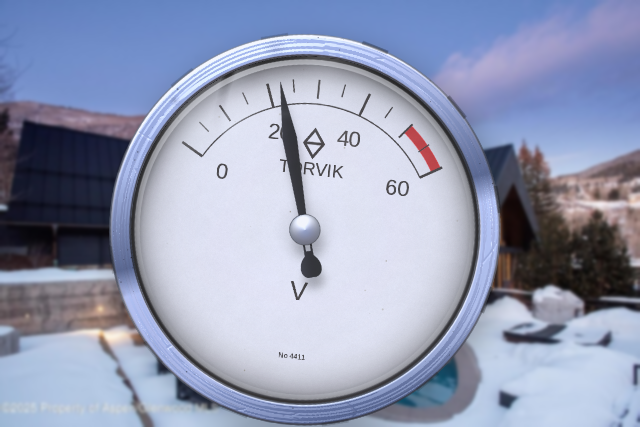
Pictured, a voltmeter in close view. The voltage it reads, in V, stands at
22.5 V
